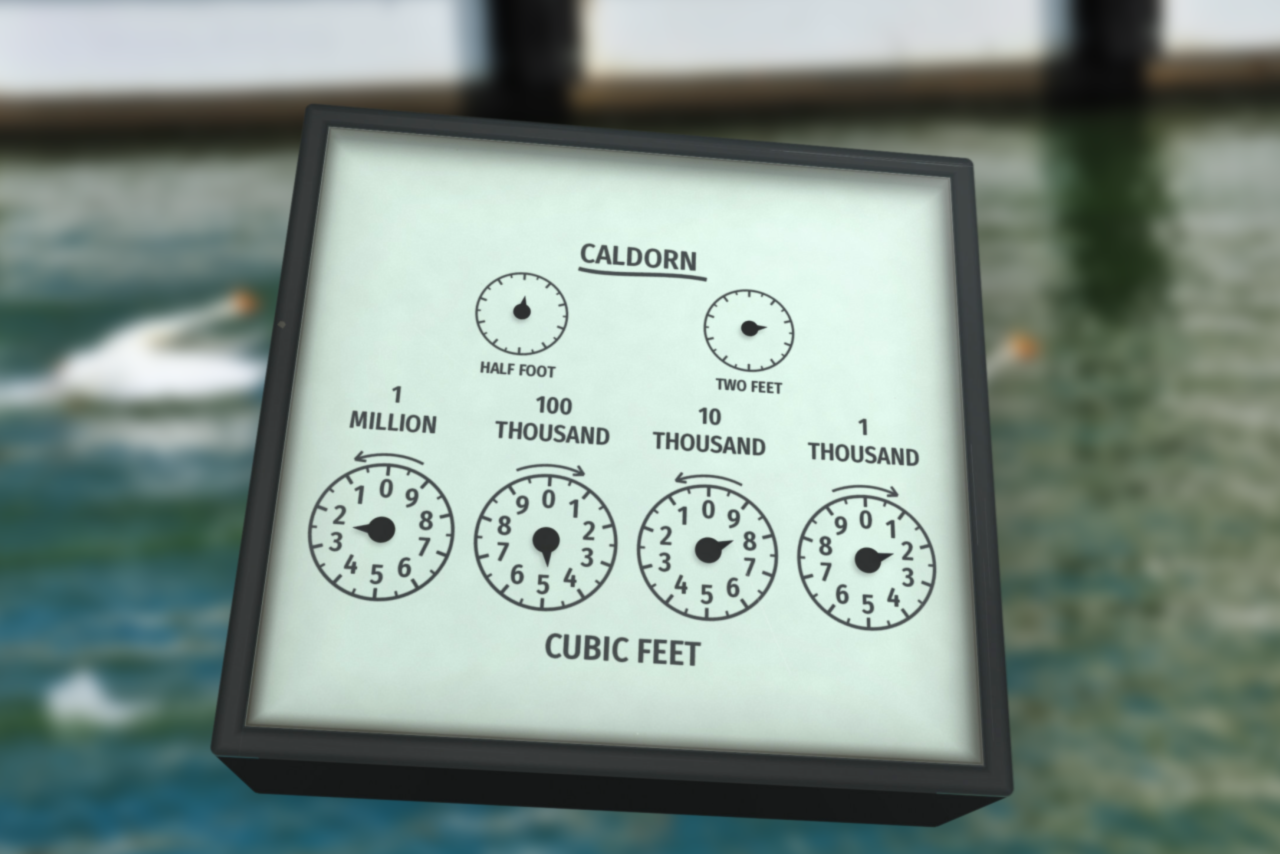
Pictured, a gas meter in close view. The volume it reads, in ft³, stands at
248200 ft³
